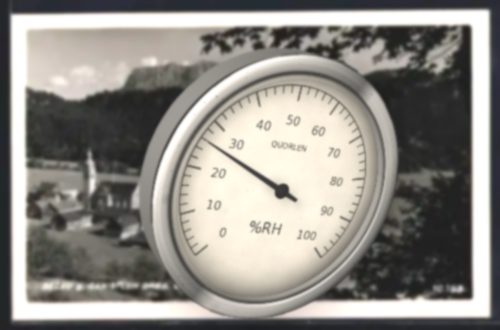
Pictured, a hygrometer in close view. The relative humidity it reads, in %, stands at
26 %
